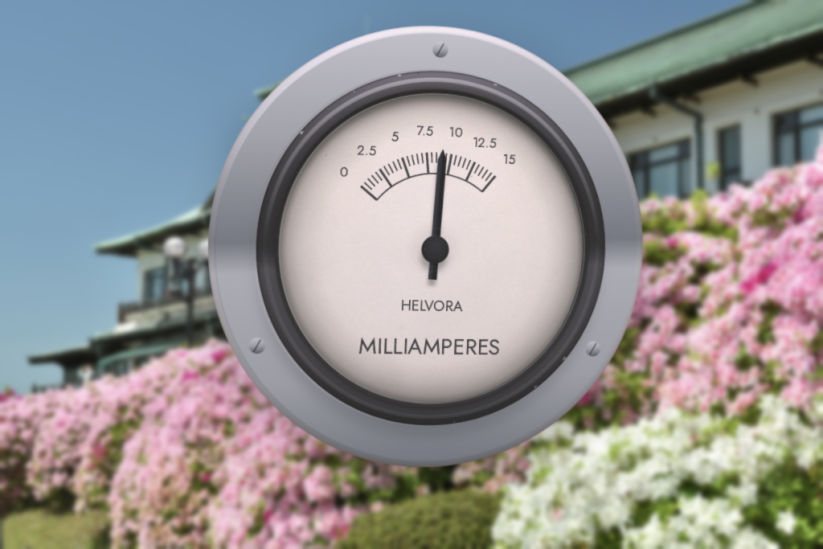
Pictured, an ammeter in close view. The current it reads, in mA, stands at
9 mA
